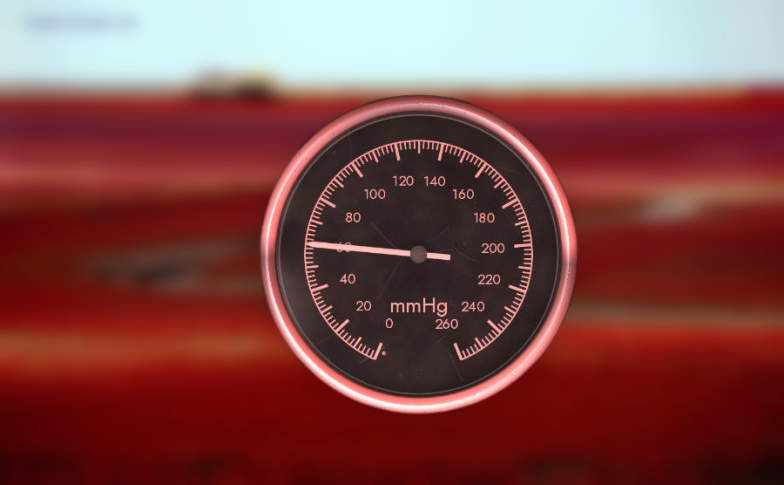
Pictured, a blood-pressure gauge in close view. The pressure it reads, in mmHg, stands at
60 mmHg
